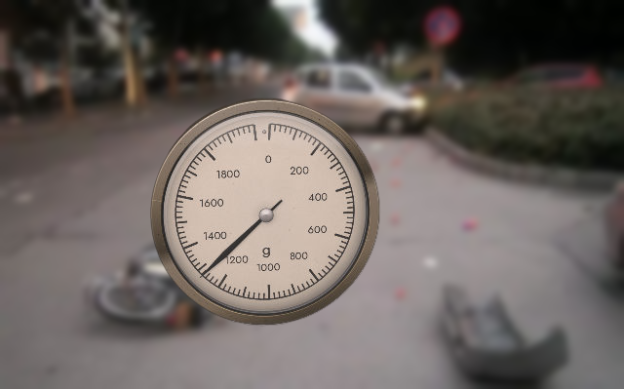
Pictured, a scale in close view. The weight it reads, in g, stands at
1280 g
